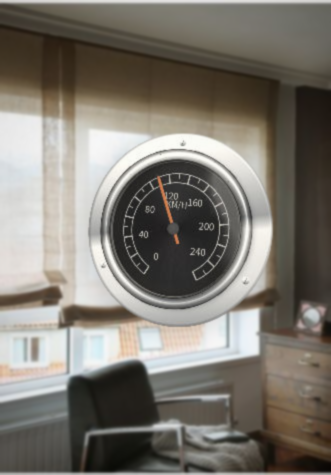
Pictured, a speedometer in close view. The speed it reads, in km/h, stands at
110 km/h
